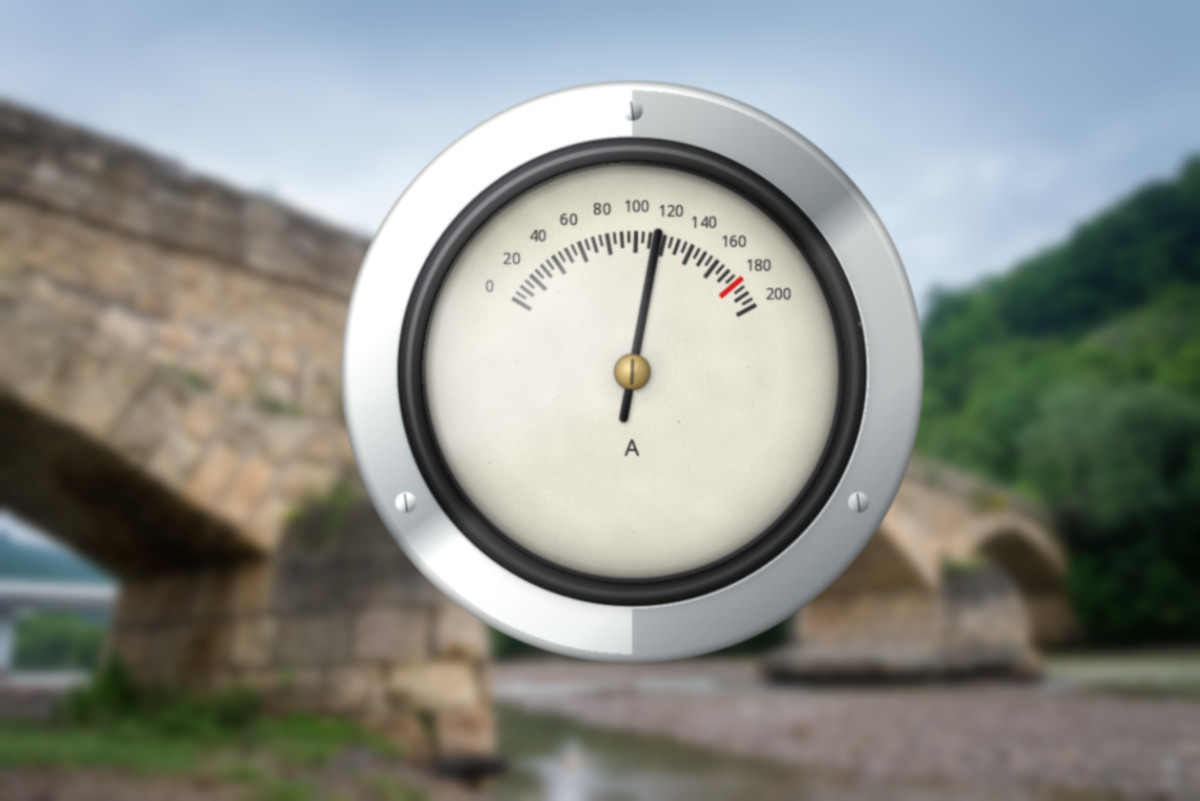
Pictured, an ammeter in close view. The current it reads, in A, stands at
115 A
